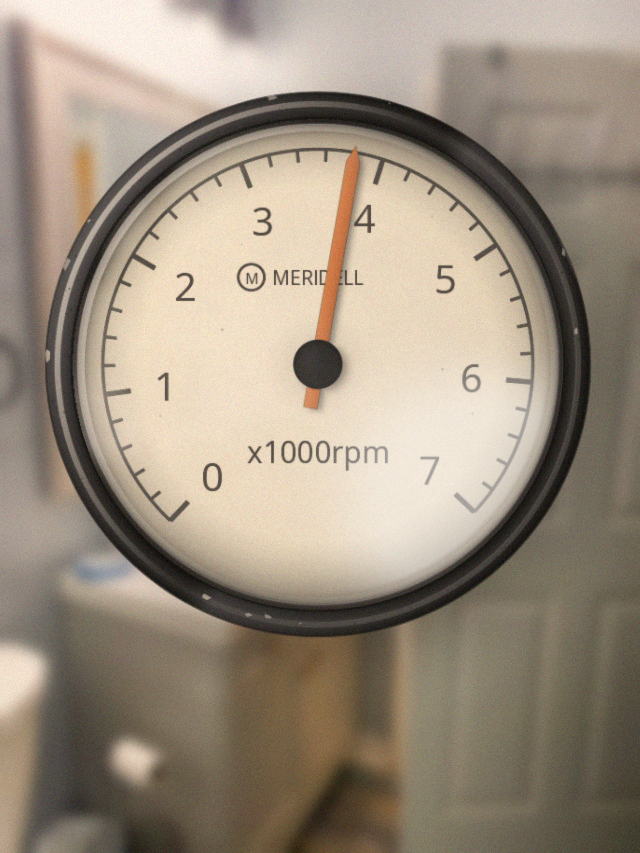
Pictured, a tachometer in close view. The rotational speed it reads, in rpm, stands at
3800 rpm
